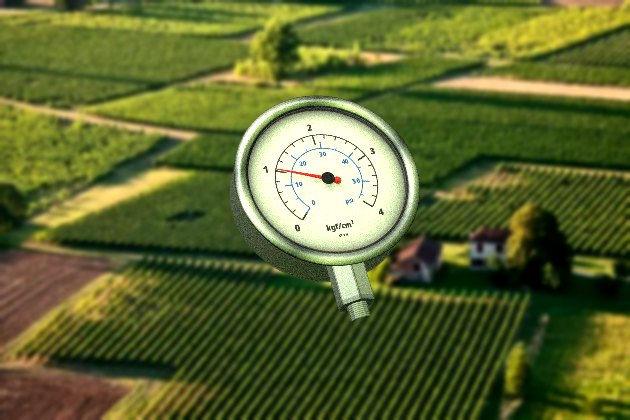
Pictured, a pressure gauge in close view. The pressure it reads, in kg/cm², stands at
1 kg/cm²
